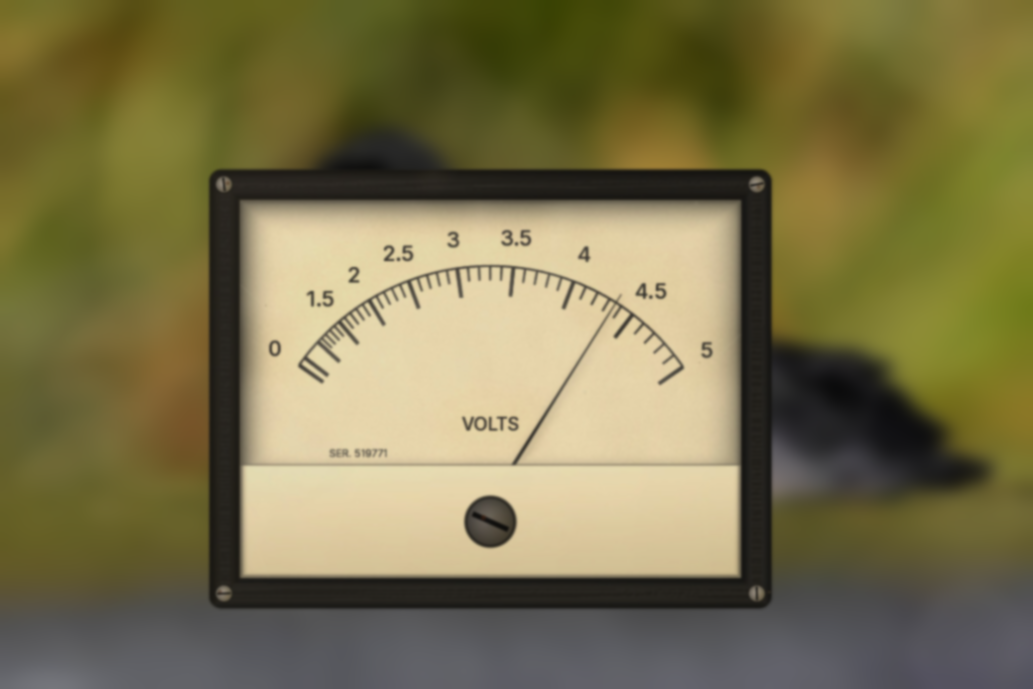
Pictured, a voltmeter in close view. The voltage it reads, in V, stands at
4.35 V
